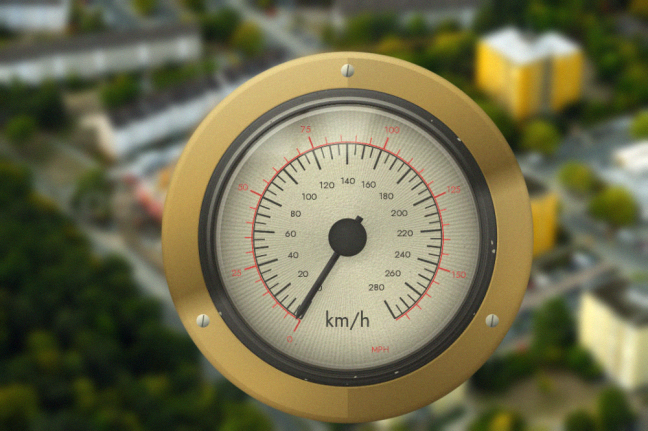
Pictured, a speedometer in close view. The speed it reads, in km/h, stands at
2.5 km/h
